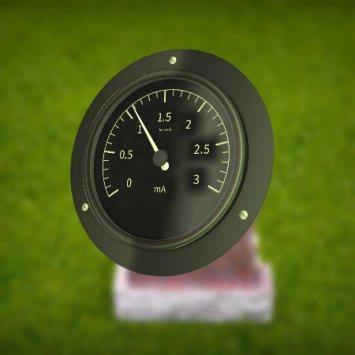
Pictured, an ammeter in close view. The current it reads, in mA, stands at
1.1 mA
